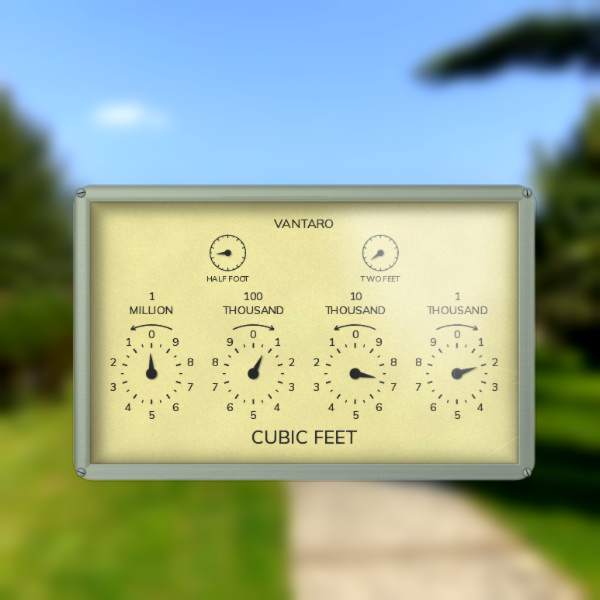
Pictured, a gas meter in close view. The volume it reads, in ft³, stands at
7200 ft³
